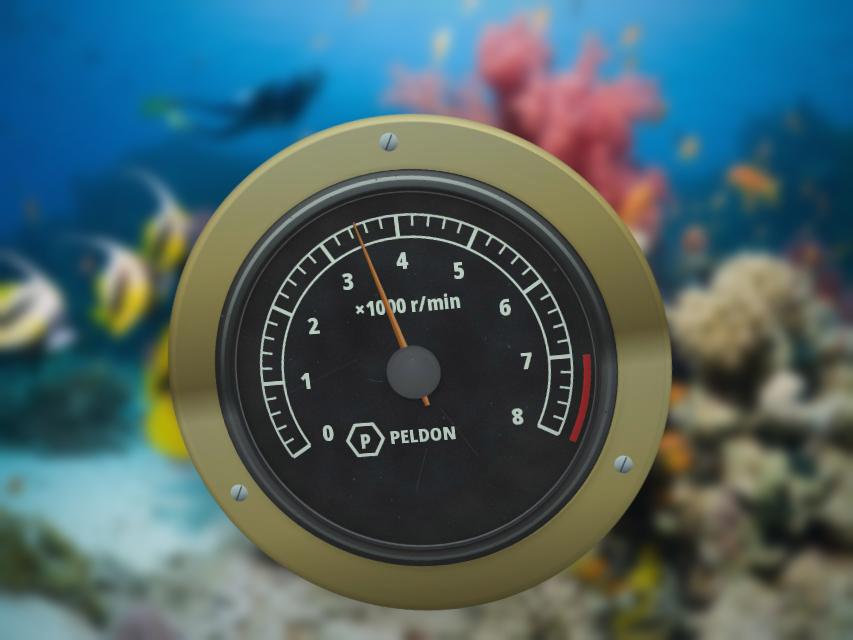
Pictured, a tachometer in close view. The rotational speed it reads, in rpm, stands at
3500 rpm
